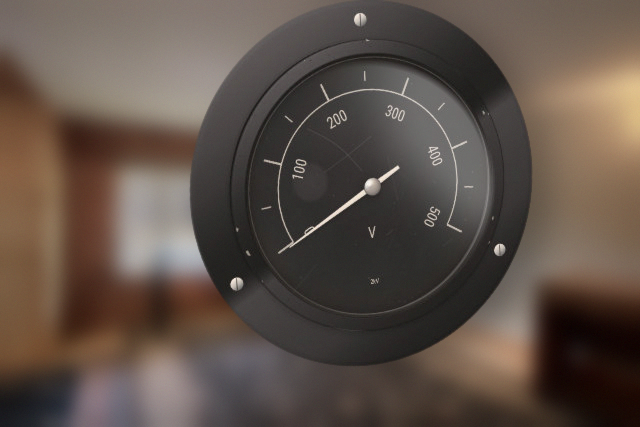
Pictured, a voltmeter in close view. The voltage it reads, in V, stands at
0 V
